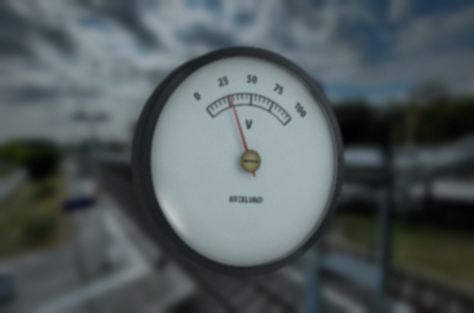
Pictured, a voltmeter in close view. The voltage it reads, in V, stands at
25 V
